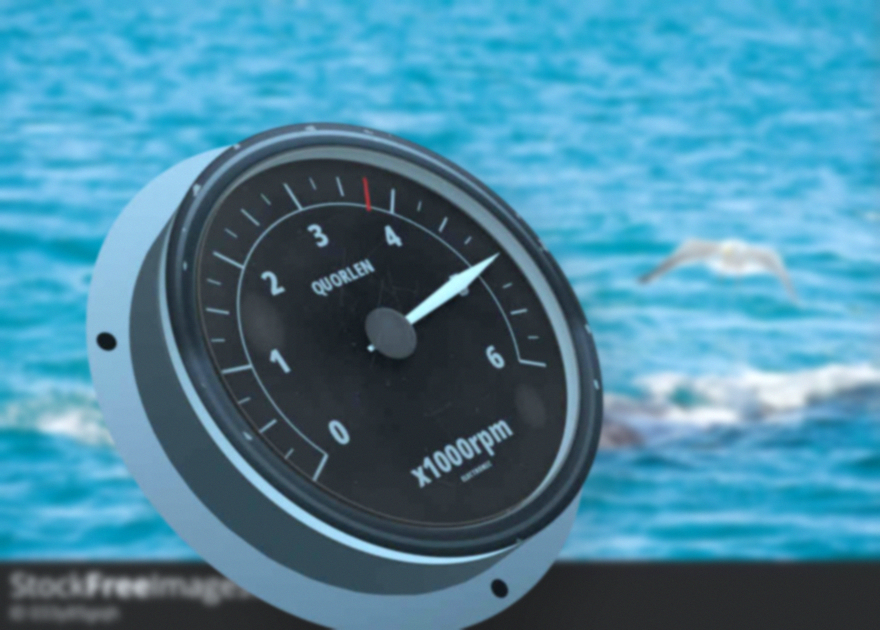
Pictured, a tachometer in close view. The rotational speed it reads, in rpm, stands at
5000 rpm
